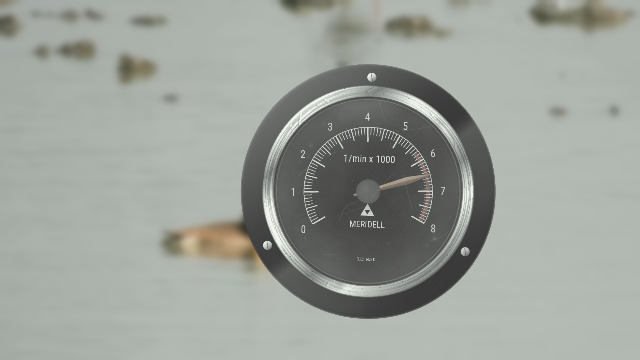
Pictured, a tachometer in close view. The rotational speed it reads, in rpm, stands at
6500 rpm
